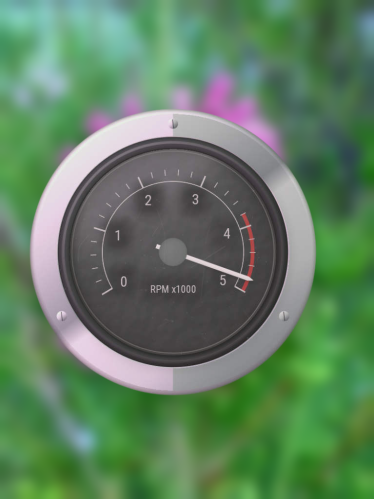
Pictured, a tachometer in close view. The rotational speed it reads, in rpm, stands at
4800 rpm
